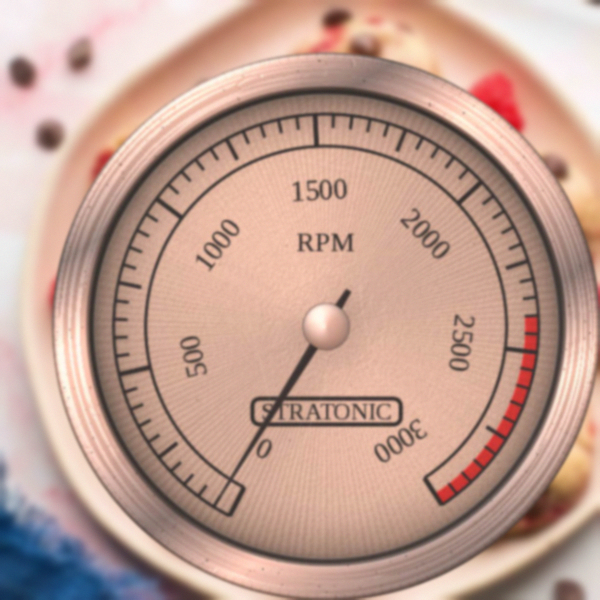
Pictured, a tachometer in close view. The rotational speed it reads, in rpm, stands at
50 rpm
